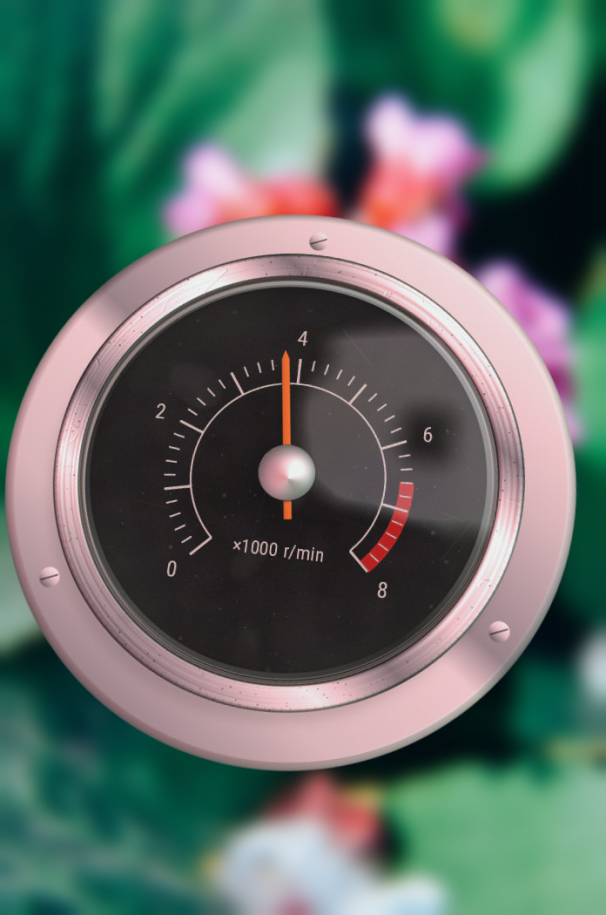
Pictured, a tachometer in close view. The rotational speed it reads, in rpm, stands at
3800 rpm
